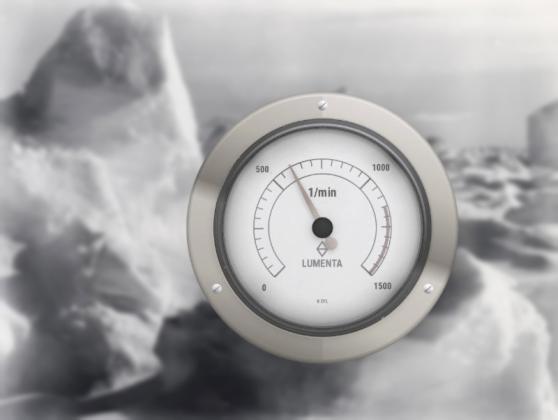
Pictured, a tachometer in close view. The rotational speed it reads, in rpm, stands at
600 rpm
